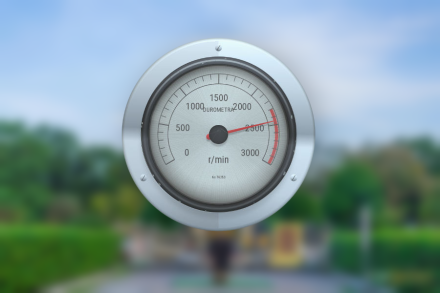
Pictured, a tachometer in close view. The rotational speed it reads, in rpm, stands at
2450 rpm
